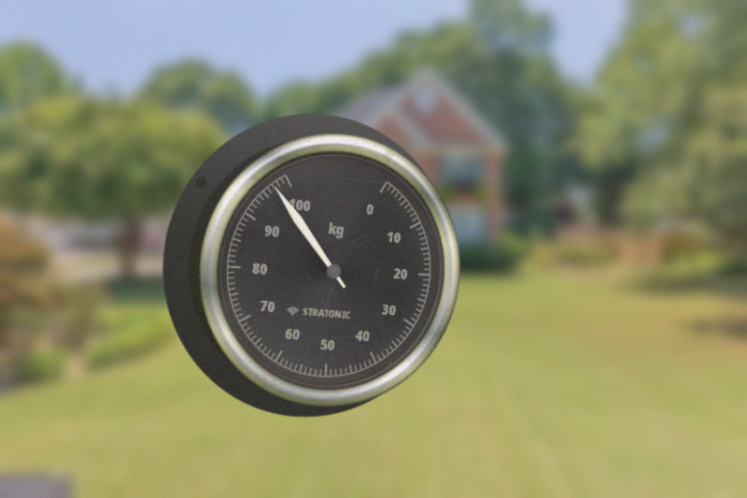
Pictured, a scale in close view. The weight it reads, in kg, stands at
97 kg
